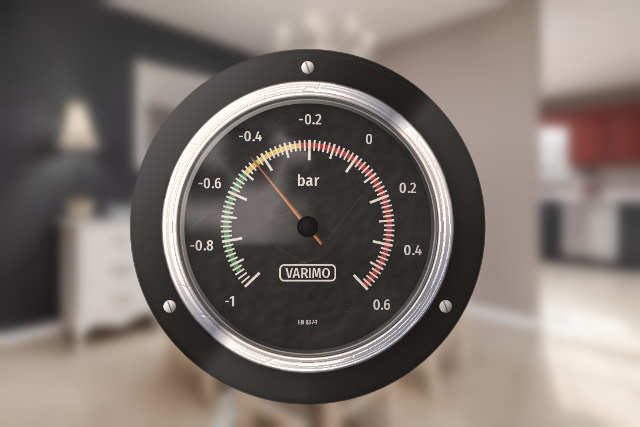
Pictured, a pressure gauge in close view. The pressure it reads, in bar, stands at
-0.44 bar
